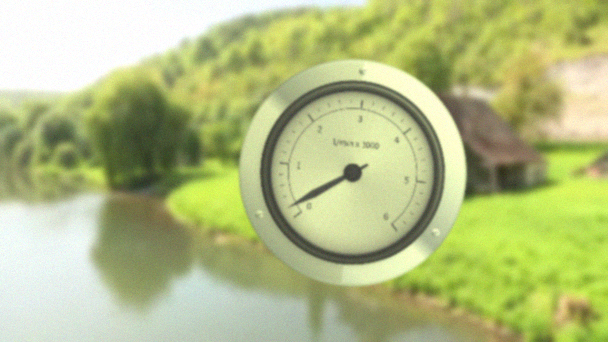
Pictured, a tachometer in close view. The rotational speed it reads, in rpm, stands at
200 rpm
